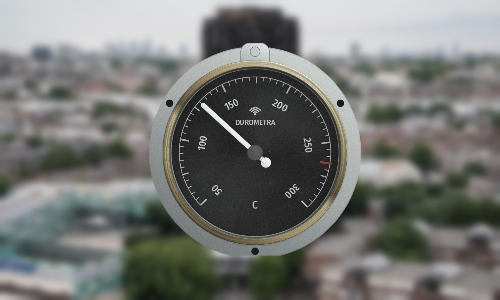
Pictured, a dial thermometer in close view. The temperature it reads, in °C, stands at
130 °C
